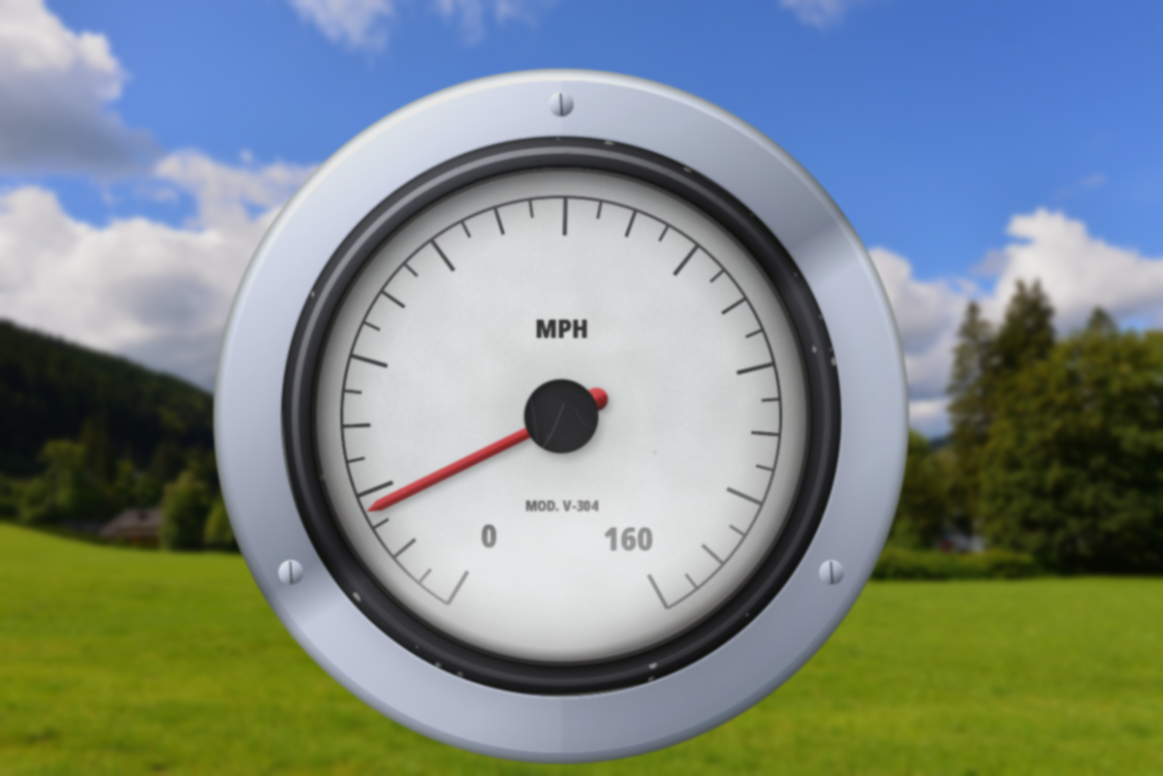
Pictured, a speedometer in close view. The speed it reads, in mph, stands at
17.5 mph
